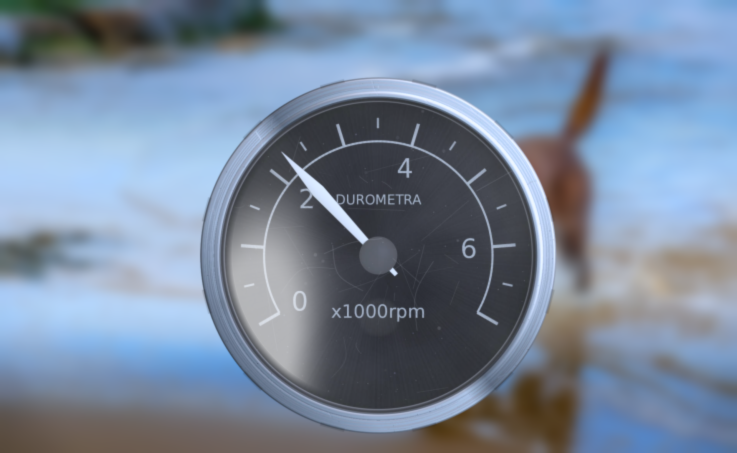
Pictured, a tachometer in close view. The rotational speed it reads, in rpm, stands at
2250 rpm
